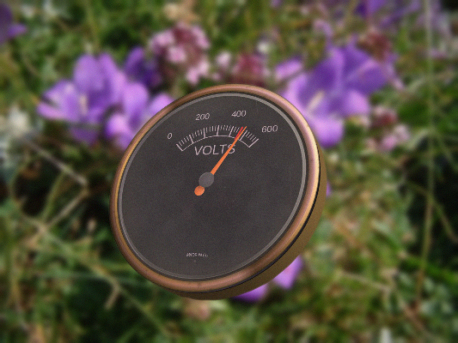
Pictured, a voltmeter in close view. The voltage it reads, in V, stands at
500 V
